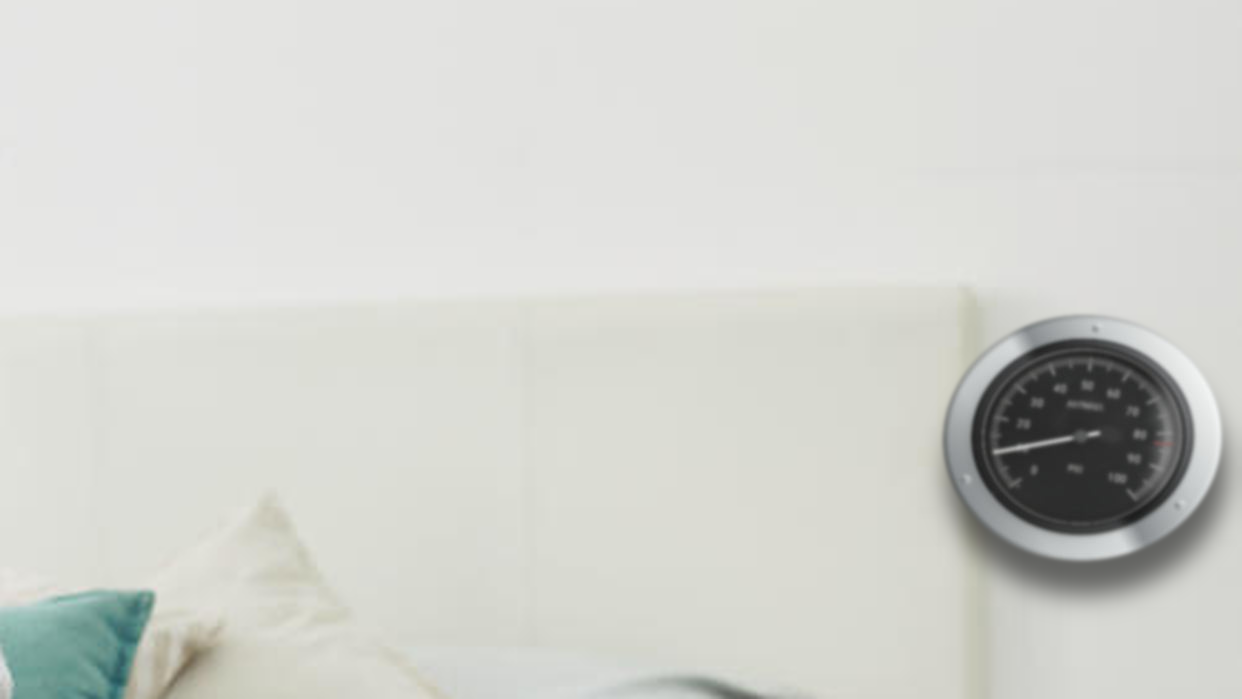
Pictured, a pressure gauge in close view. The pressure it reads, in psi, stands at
10 psi
